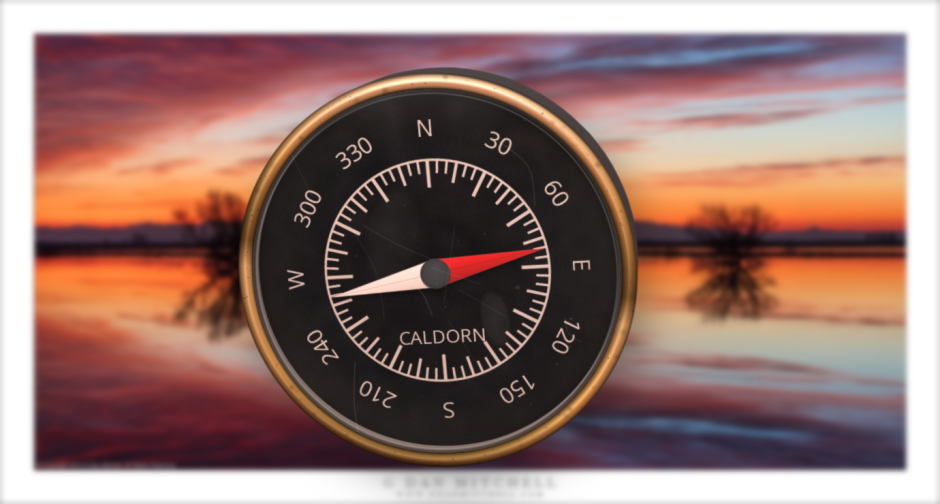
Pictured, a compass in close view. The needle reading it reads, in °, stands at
80 °
